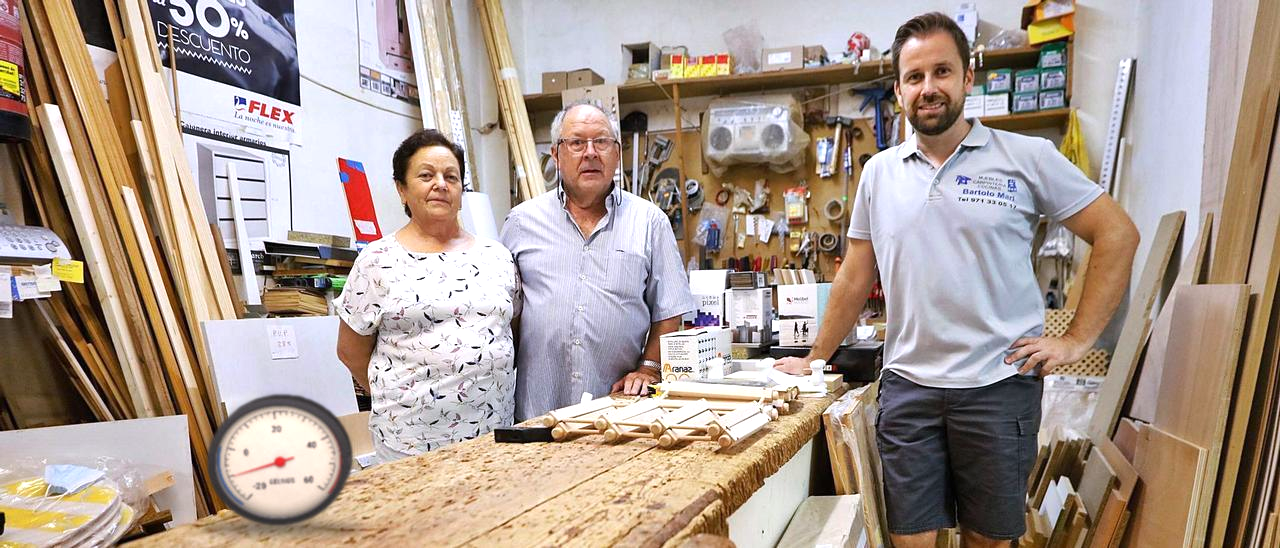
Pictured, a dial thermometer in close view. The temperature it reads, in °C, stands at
-10 °C
